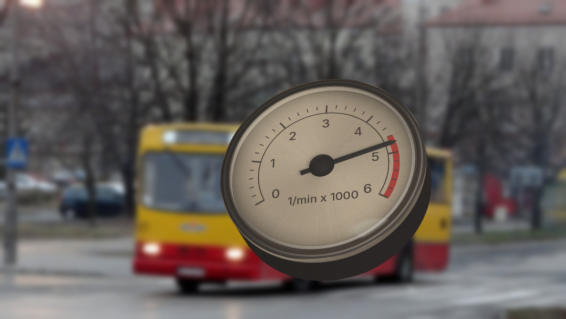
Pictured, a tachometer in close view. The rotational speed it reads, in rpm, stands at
4800 rpm
